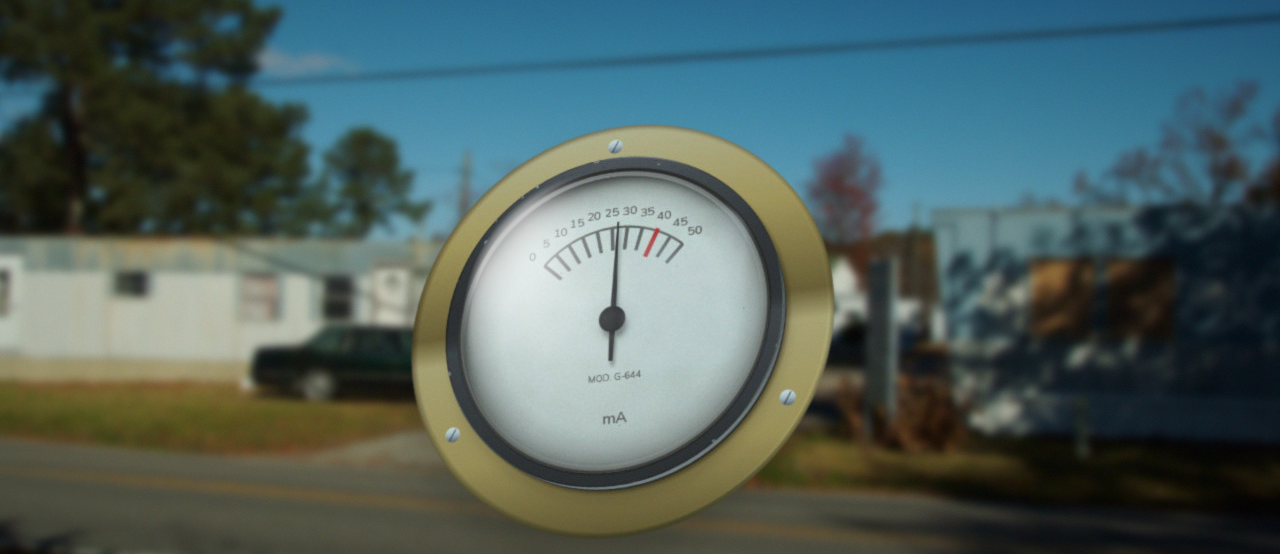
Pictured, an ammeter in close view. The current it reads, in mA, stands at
27.5 mA
